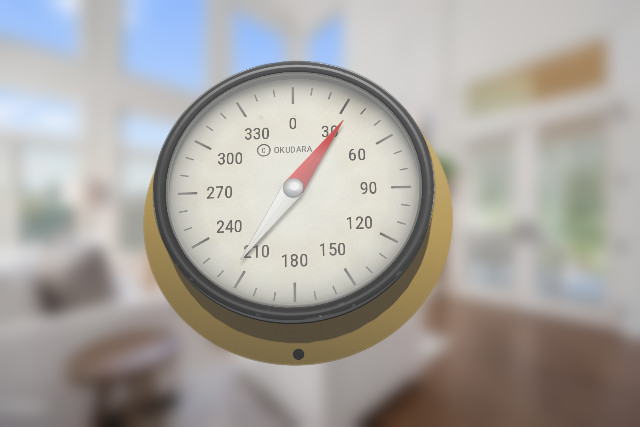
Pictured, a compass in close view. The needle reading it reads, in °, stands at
35 °
